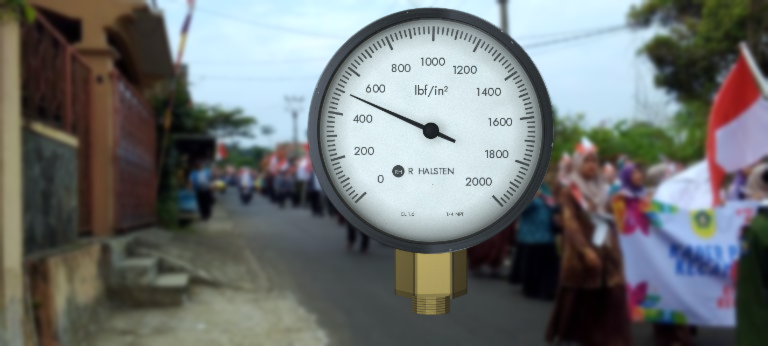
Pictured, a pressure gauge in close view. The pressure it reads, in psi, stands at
500 psi
